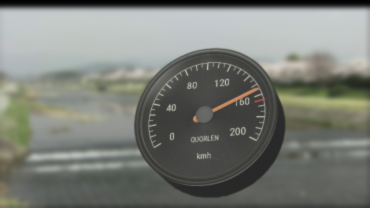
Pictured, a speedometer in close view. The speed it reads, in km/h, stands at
155 km/h
